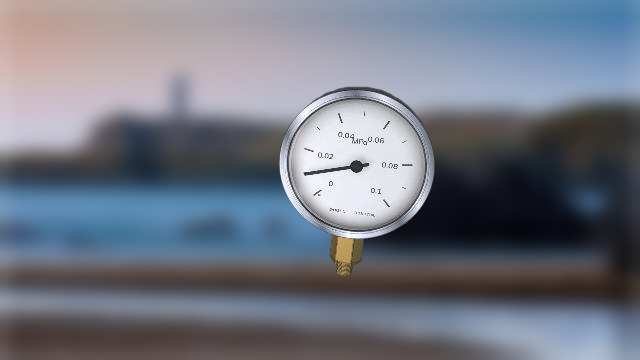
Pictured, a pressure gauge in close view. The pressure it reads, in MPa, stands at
0.01 MPa
